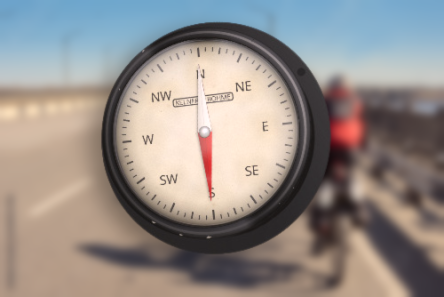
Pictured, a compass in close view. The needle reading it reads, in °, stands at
180 °
